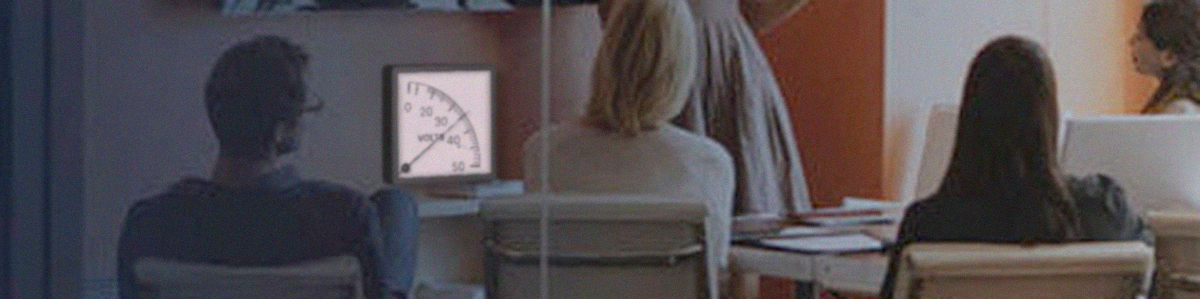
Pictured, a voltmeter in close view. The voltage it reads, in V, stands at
35 V
